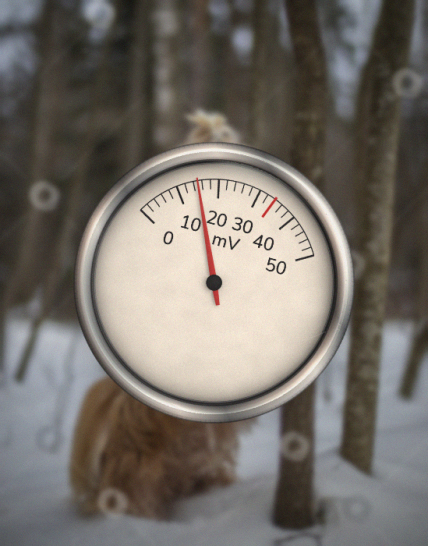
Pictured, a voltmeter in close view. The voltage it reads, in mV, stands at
15 mV
